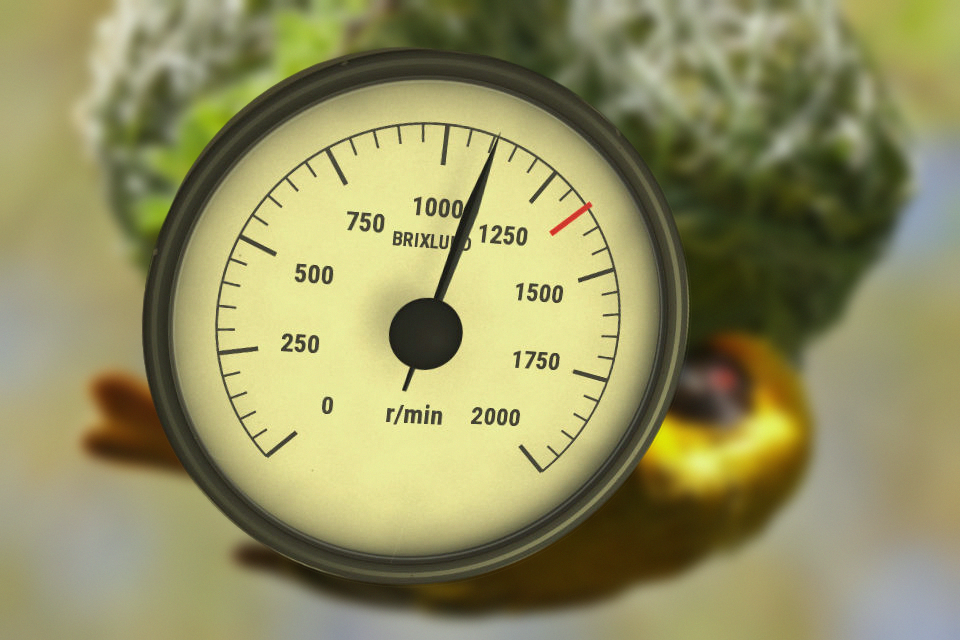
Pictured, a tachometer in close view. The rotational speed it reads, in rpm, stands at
1100 rpm
